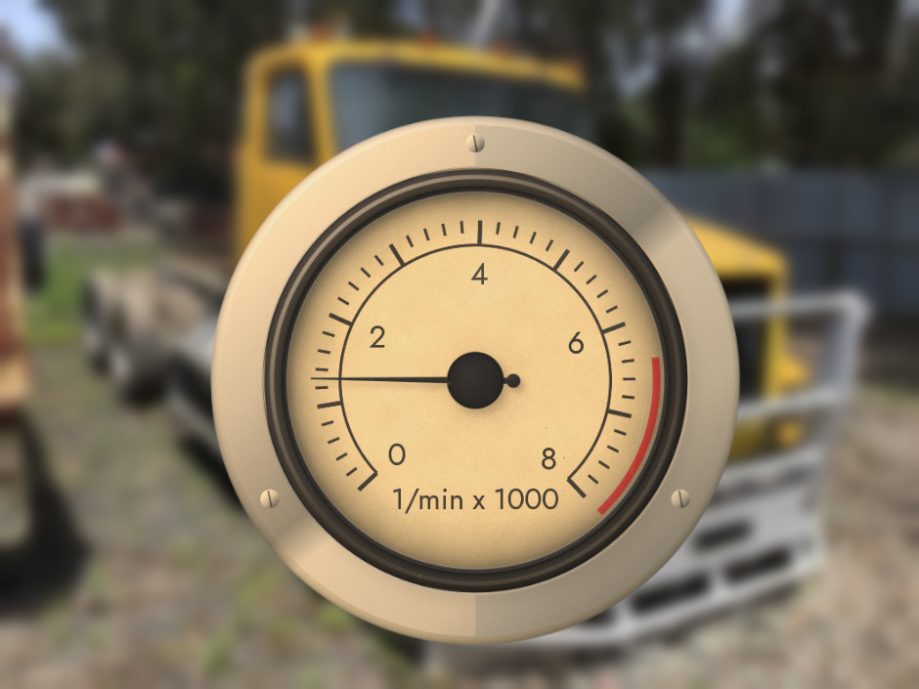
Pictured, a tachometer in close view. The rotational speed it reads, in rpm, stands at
1300 rpm
